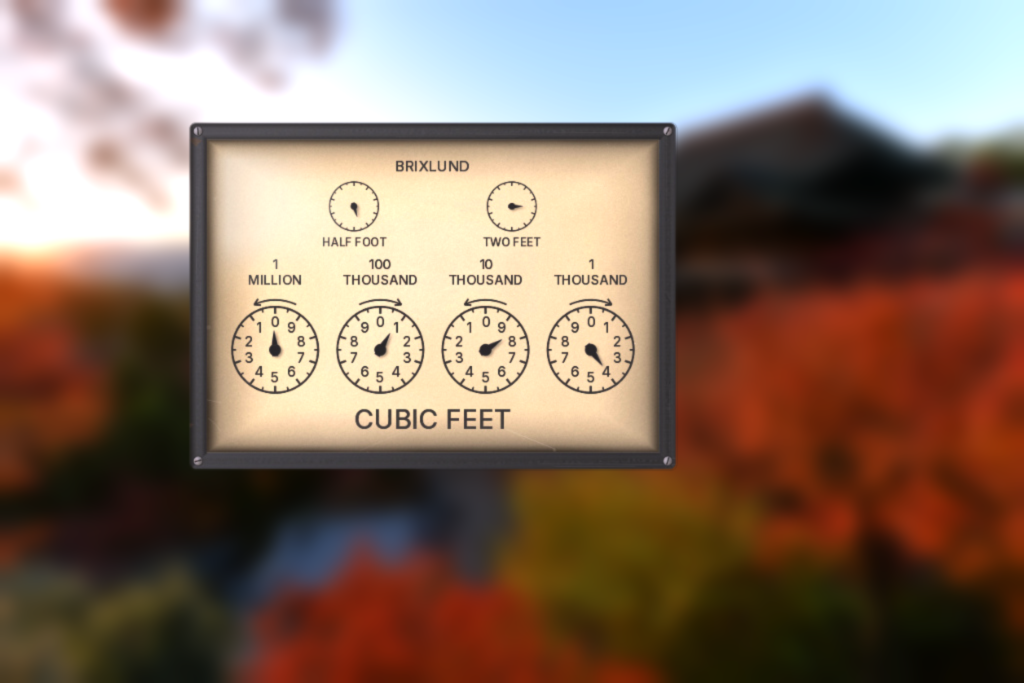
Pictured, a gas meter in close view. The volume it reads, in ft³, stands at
8400 ft³
